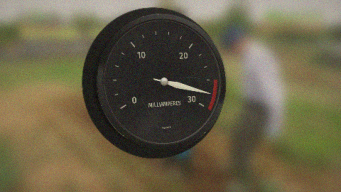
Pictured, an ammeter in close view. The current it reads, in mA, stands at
28 mA
